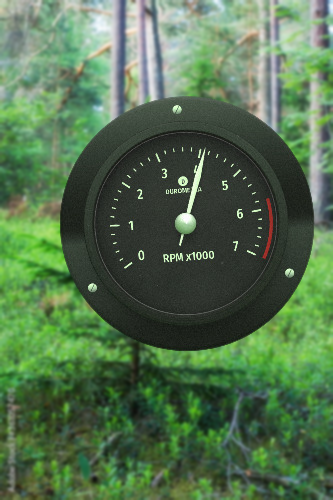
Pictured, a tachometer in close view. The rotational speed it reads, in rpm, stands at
4100 rpm
